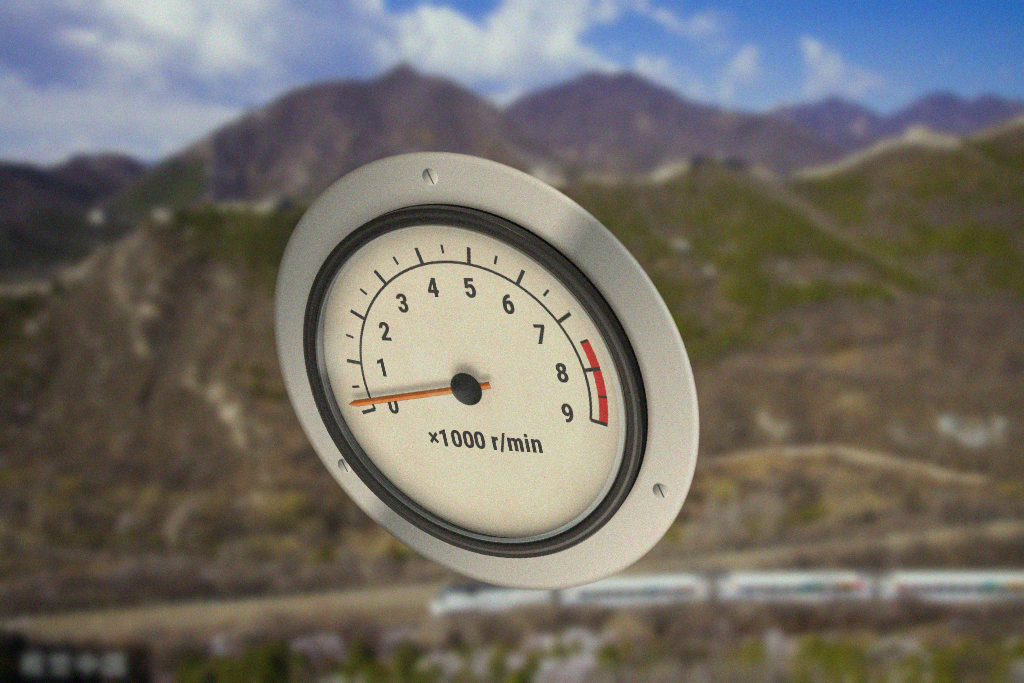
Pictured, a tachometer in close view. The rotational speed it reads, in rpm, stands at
250 rpm
